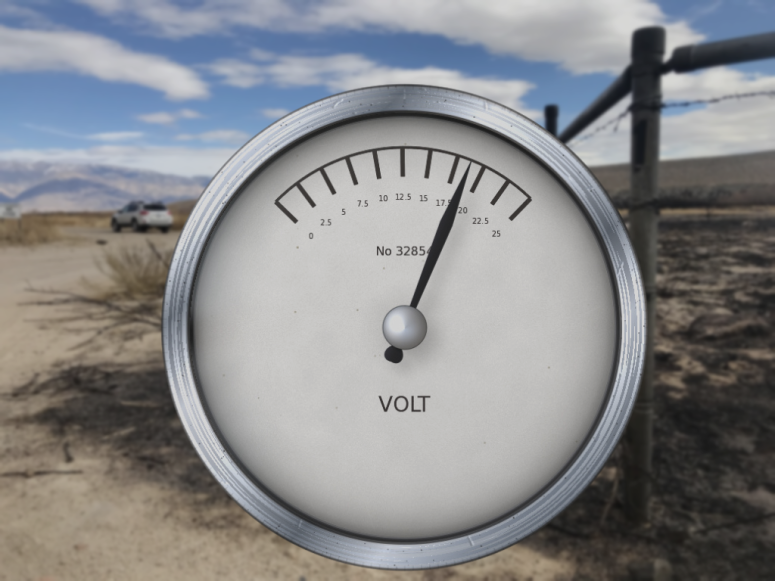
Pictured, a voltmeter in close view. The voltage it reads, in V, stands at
18.75 V
